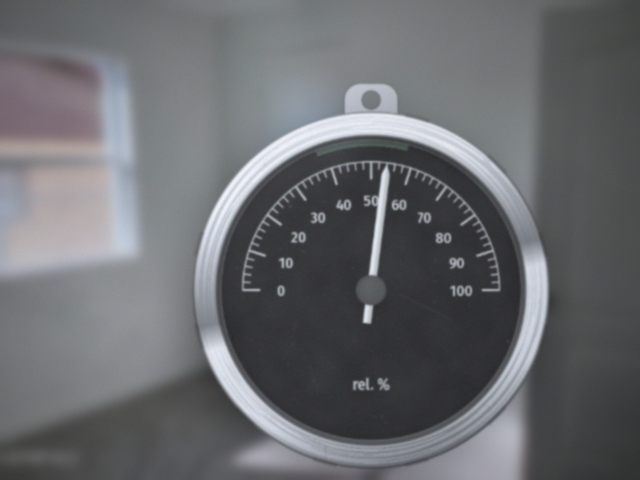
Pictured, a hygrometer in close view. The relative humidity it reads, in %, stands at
54 %
